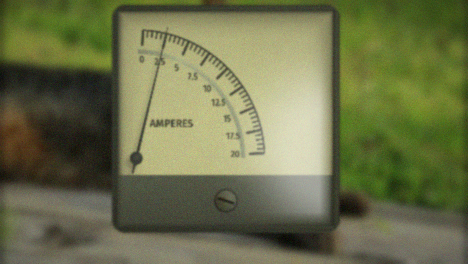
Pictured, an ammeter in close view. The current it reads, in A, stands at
2.5 A
